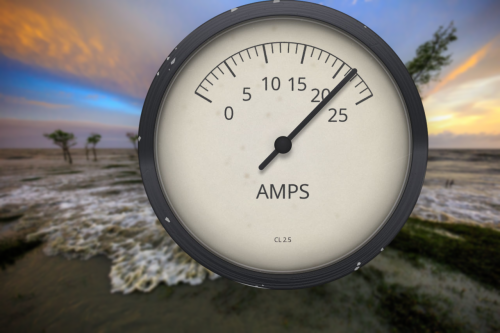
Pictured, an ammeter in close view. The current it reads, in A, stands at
21.5 A
